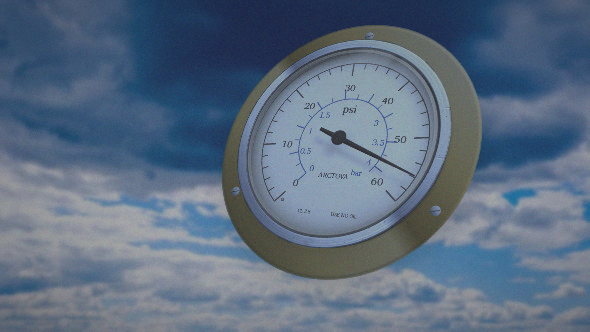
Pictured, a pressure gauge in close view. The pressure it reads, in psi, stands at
56 psi
